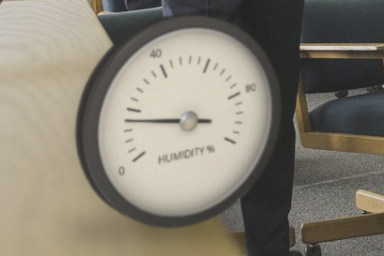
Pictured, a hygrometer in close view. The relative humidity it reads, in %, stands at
16 %
